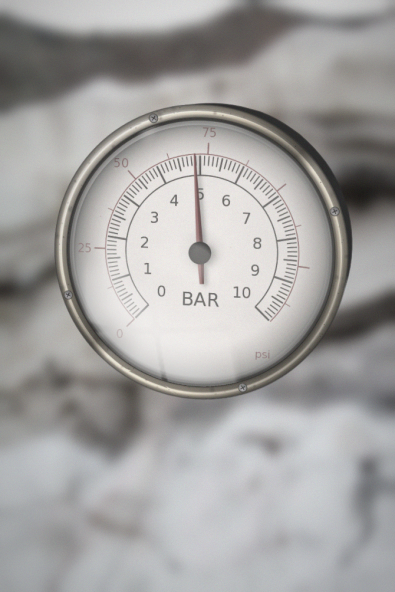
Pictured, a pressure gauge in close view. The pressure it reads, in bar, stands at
4.9 bar
